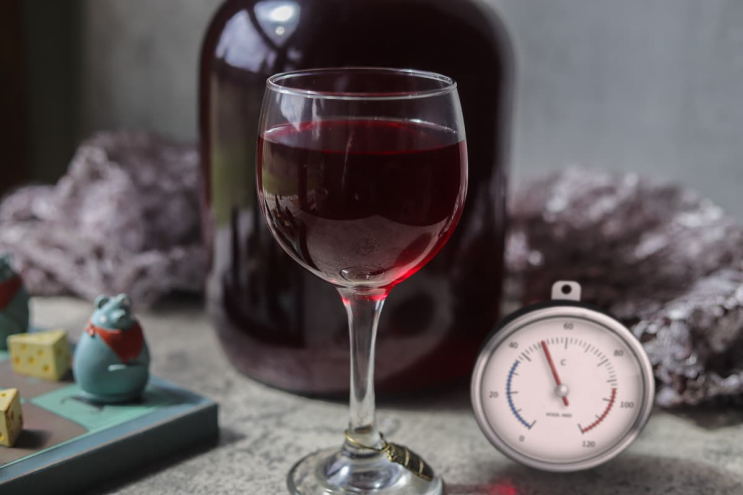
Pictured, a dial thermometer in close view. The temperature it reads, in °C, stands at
50 °C
